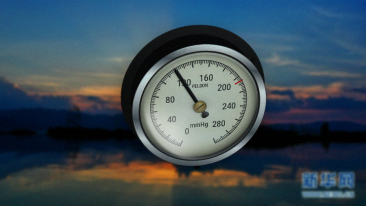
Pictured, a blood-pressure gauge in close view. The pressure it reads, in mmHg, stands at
120 mmHg
